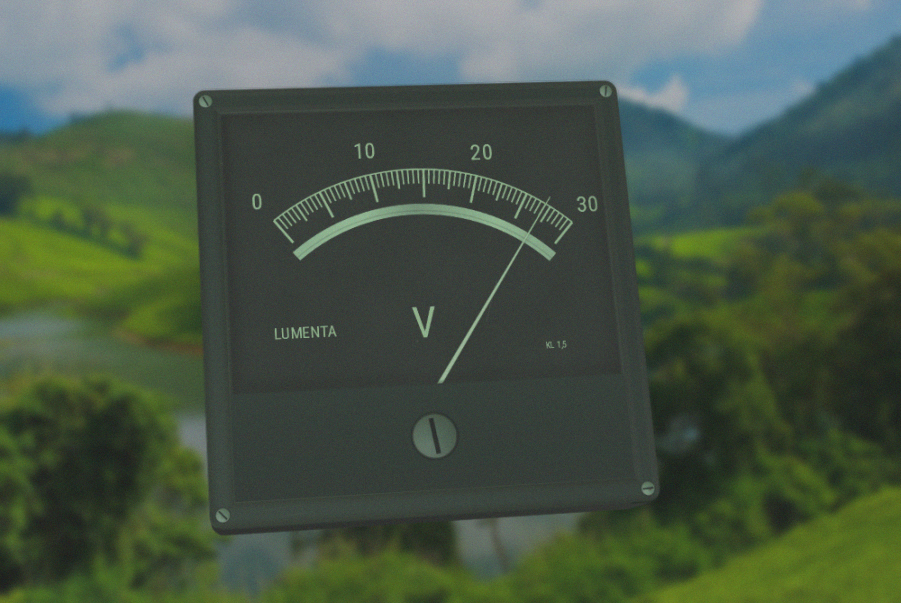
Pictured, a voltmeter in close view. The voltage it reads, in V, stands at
27 V
